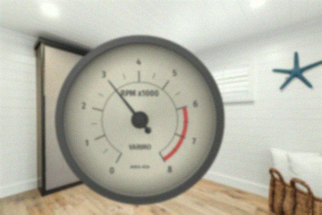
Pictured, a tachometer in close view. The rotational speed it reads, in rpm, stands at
3000 rpm
